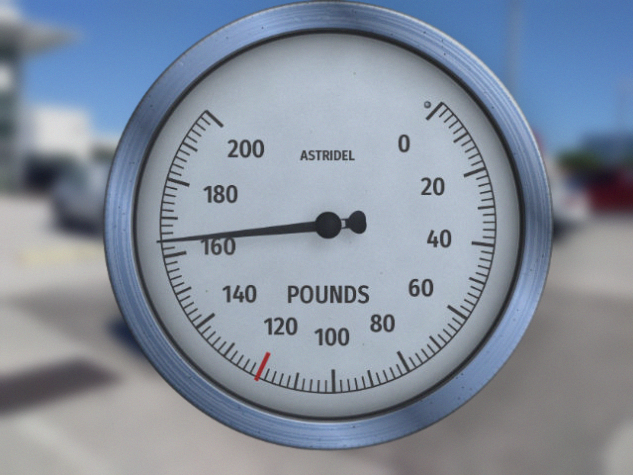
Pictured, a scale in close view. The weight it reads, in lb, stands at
164 lb
